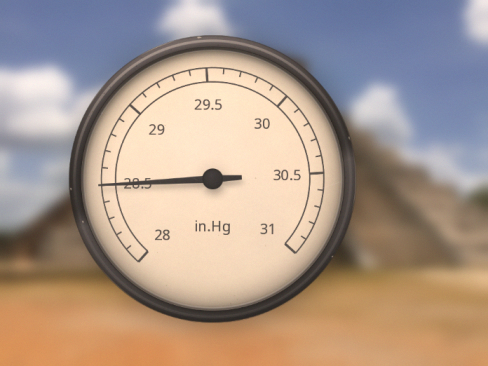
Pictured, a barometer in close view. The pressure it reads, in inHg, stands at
28.5 inHg
